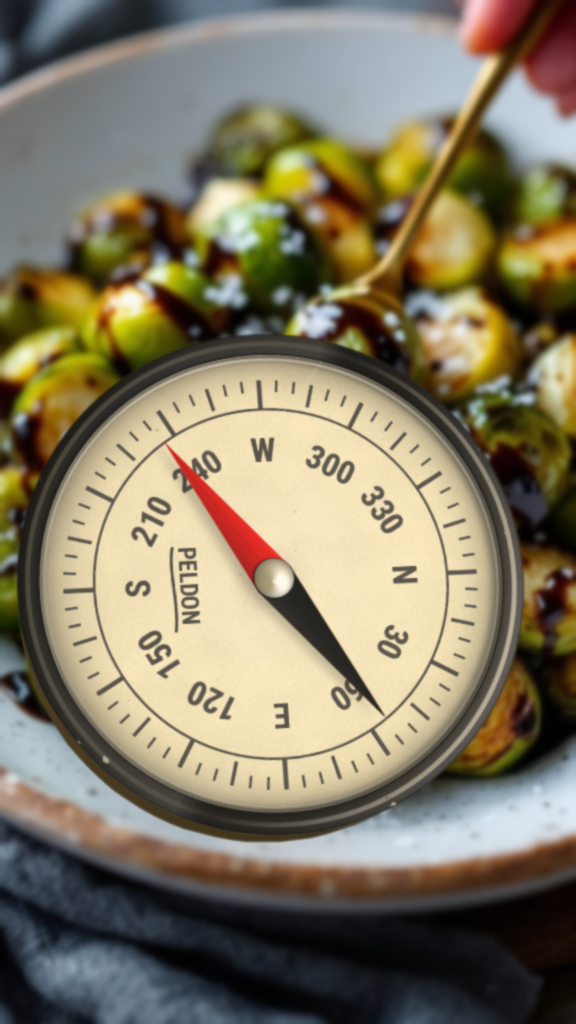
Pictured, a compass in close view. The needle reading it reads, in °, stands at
235 °
